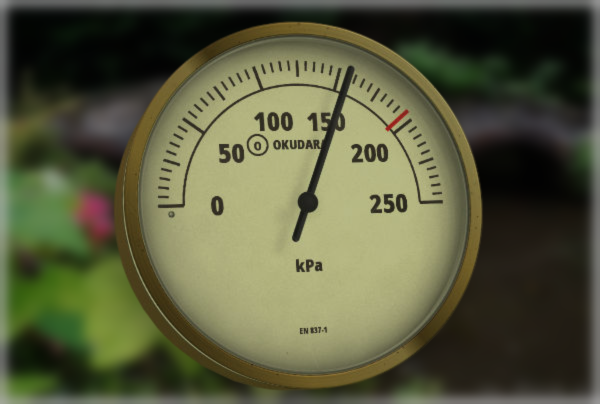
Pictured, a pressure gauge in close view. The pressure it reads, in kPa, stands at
155 kPa
